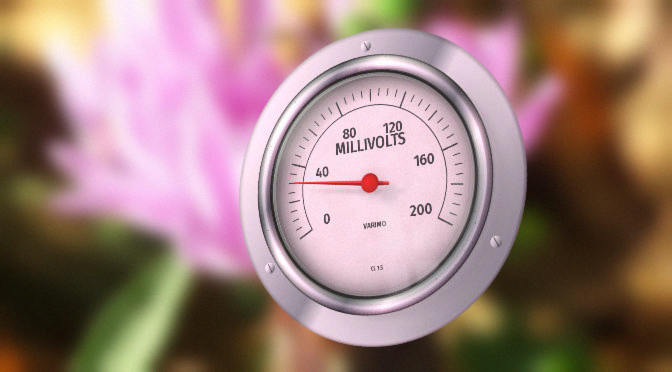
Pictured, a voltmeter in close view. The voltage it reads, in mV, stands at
30 mV
